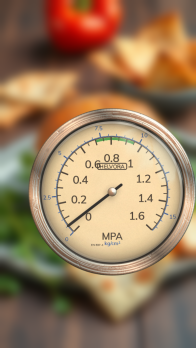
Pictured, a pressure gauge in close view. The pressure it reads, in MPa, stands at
0.05 MPa
